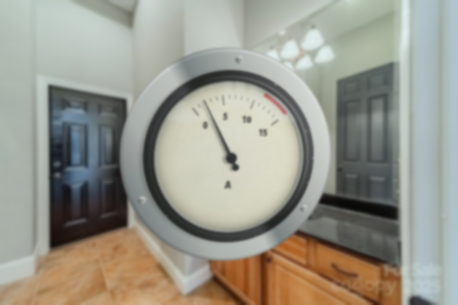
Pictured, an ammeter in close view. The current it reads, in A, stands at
2 A
